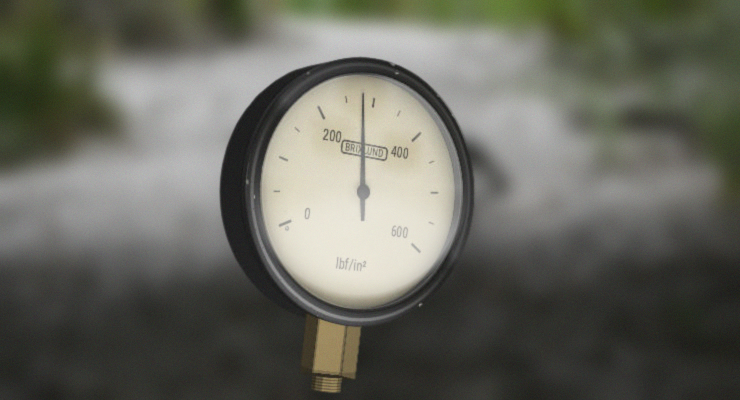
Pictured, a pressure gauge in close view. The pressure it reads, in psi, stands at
275 psi
